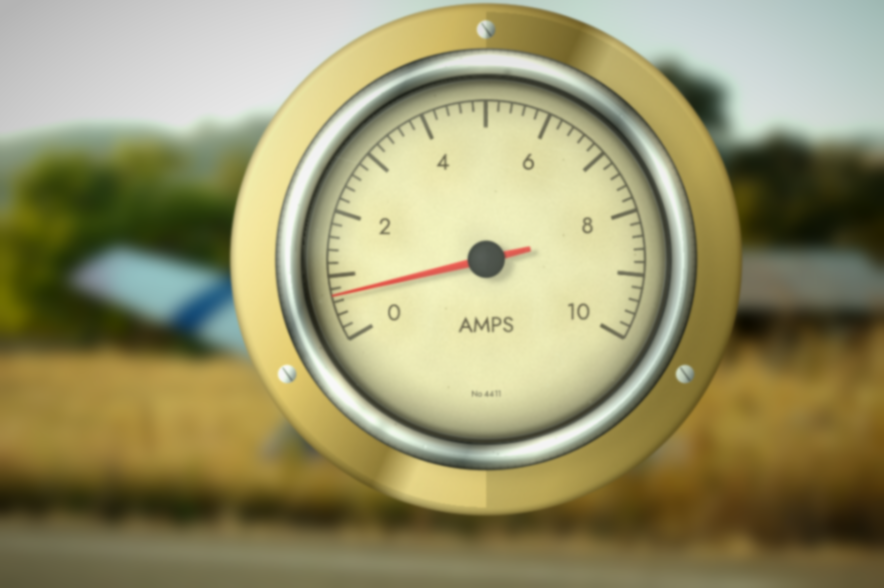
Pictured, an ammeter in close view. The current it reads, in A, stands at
0.7 A
